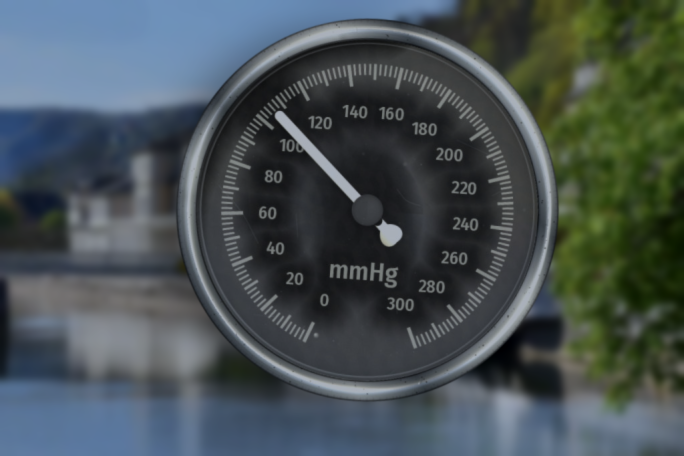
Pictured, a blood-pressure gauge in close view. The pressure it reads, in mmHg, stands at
106 mmHg
